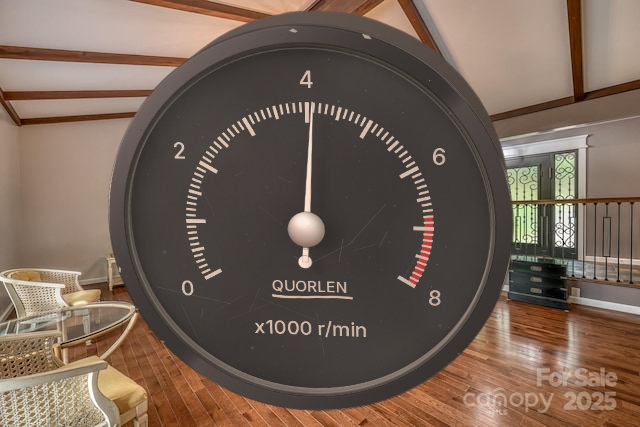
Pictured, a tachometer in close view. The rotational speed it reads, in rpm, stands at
4100 rpm
